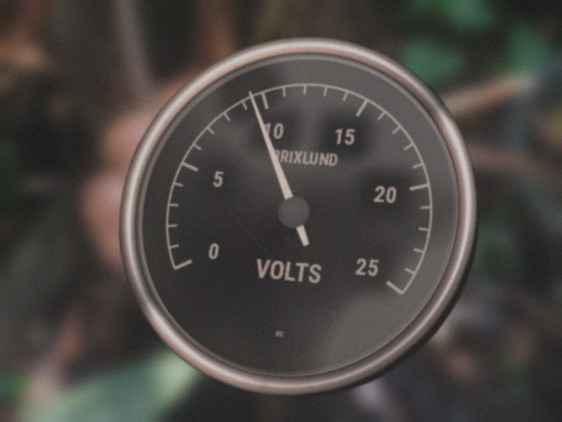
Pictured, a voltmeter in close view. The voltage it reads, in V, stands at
9.5 V
